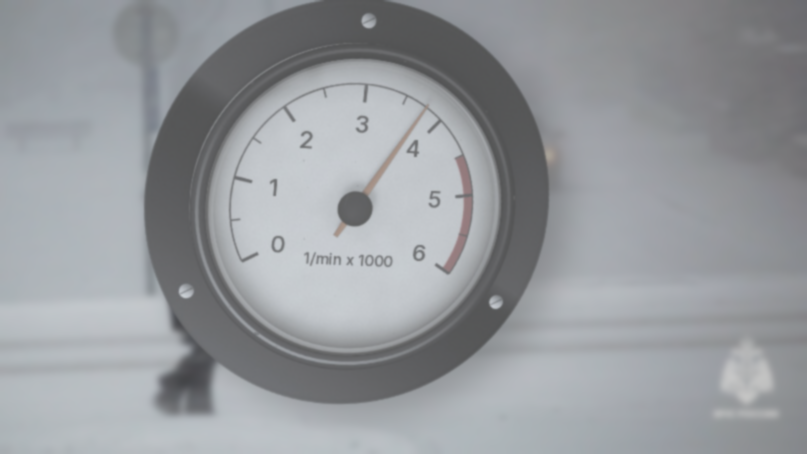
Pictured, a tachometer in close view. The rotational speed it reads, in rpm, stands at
3750 rpm
